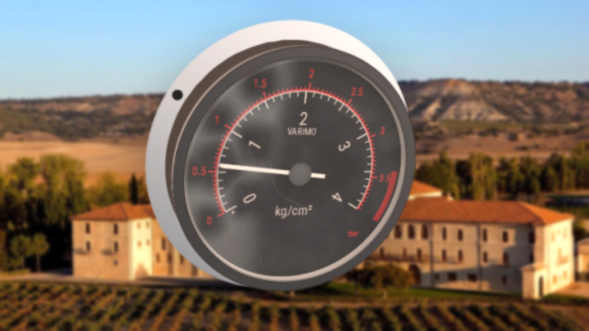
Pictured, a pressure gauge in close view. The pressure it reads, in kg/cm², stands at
0.6 kg/cm²
